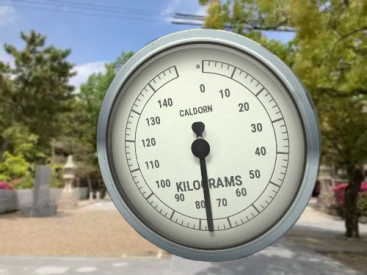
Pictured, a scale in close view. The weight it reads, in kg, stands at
76 kg
